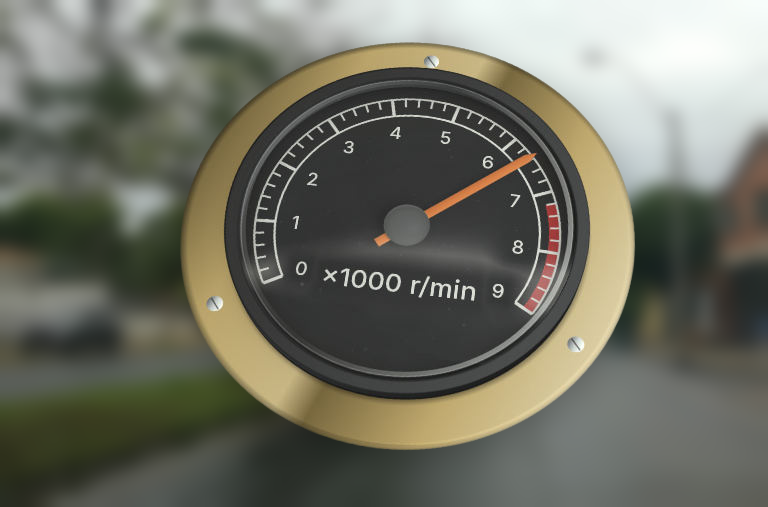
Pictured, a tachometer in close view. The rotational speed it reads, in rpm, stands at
6400 rpm
